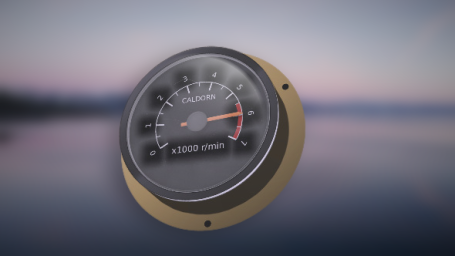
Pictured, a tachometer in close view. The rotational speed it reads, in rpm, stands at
6000 rpm
